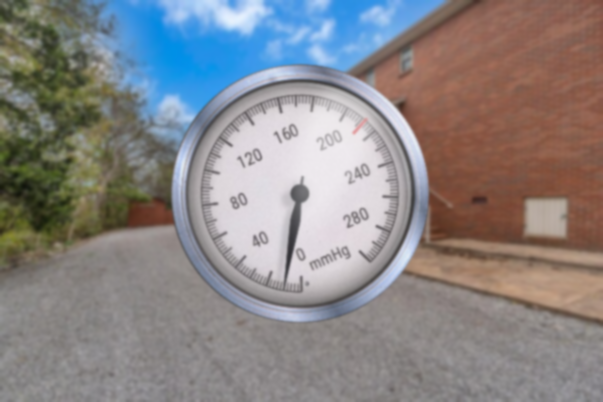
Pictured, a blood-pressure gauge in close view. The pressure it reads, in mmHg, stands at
10 mmHg
